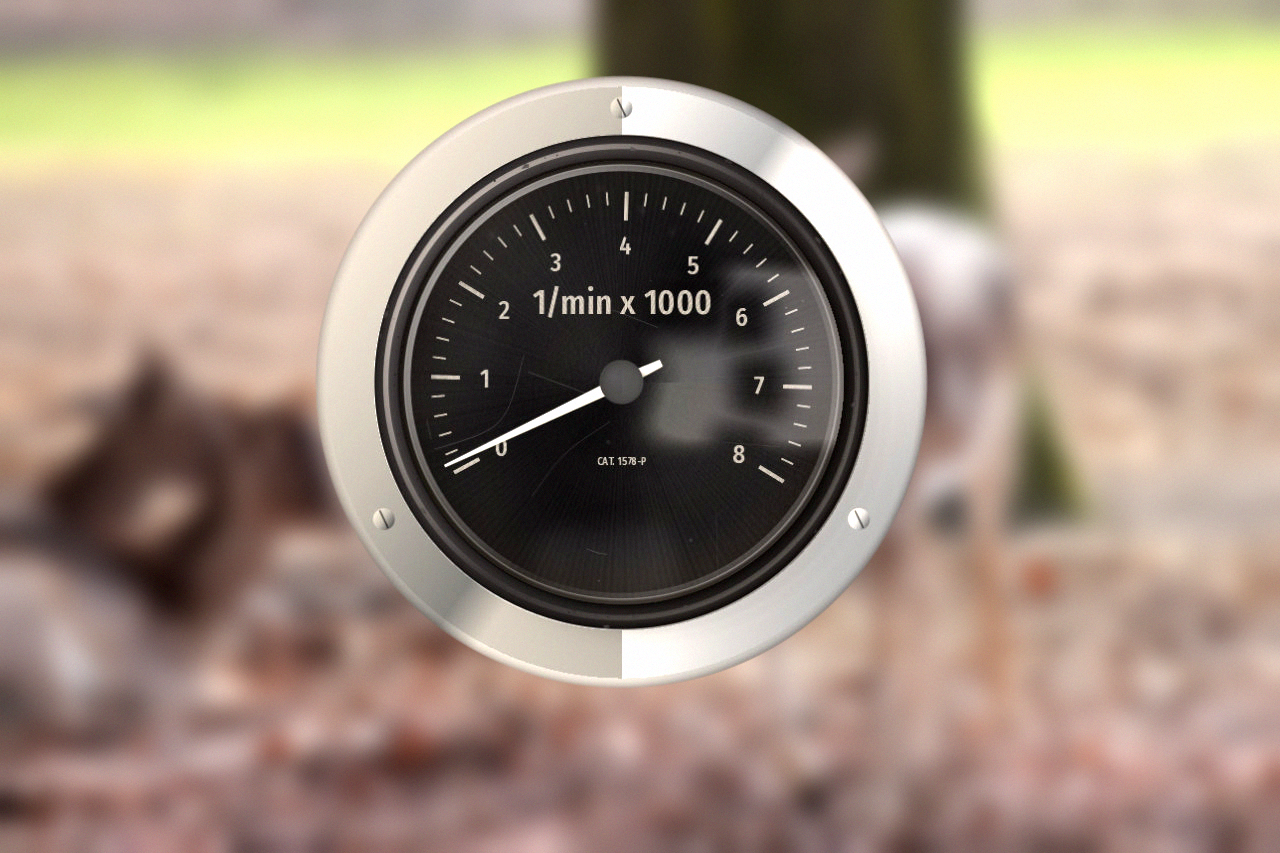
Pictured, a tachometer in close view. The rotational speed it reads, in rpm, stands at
100 rpm
